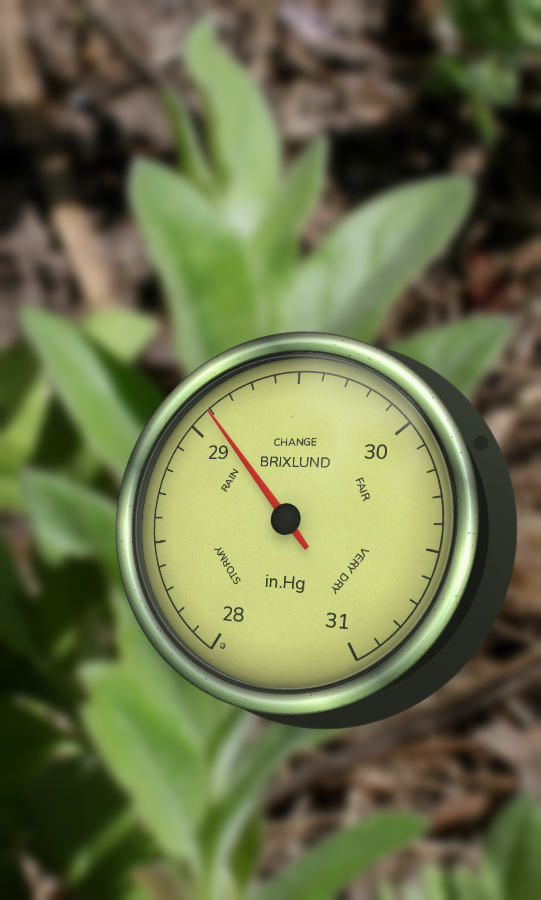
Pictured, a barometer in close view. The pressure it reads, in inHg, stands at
29.1 inHg
